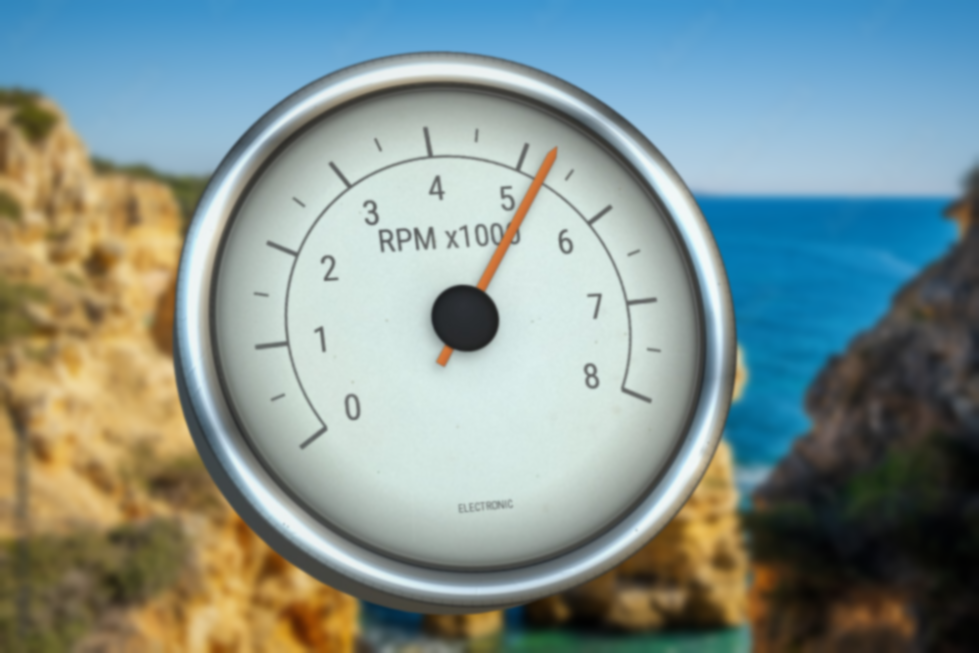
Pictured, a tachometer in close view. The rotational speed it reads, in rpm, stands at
5250 rpm
